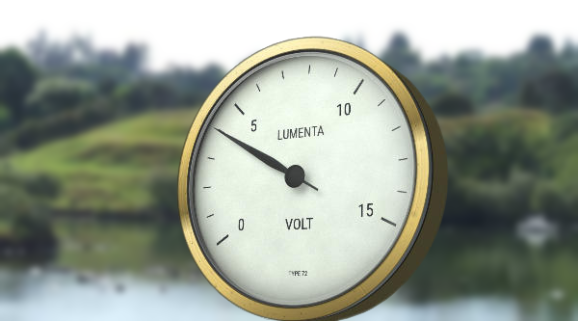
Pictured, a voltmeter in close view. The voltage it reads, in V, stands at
4 V
